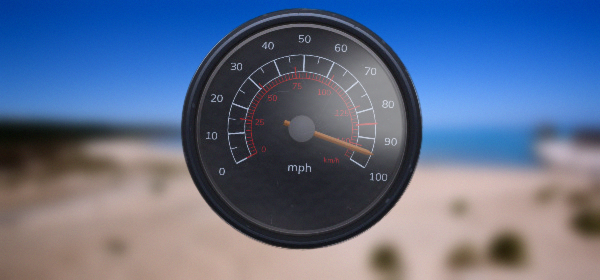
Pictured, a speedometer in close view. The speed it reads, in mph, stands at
95 mph
